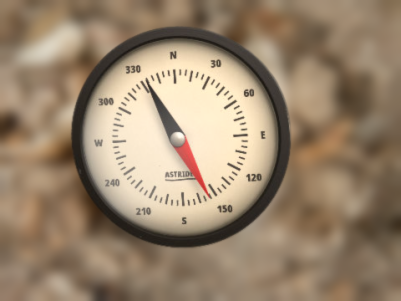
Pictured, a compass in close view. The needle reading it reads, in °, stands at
155 °
